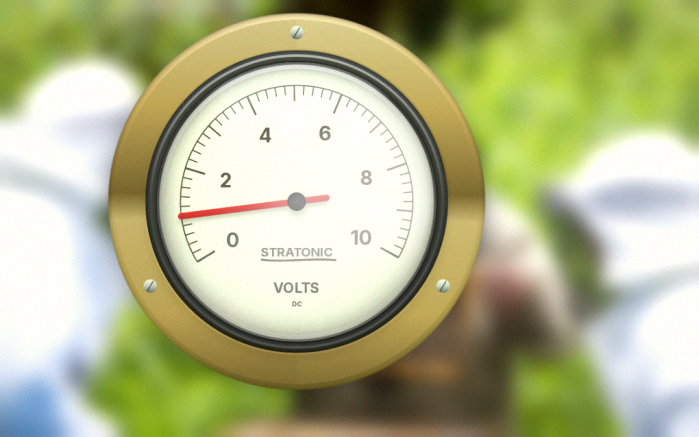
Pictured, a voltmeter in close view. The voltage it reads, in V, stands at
1 V
